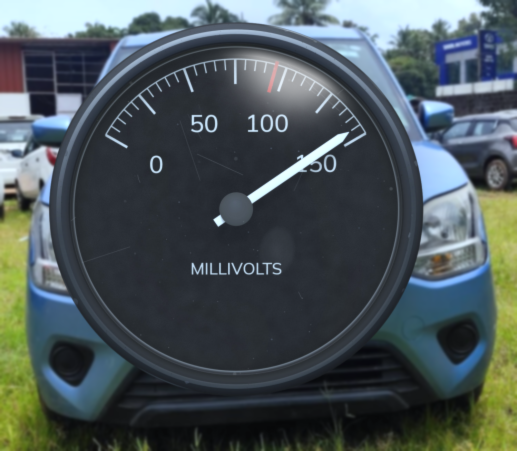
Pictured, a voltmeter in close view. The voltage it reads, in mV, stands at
145 mV
